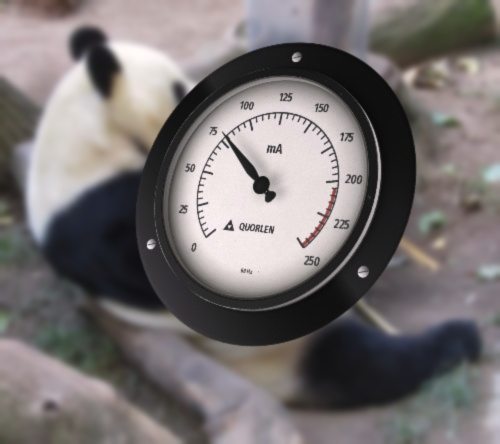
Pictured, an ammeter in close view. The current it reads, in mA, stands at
80 mA
